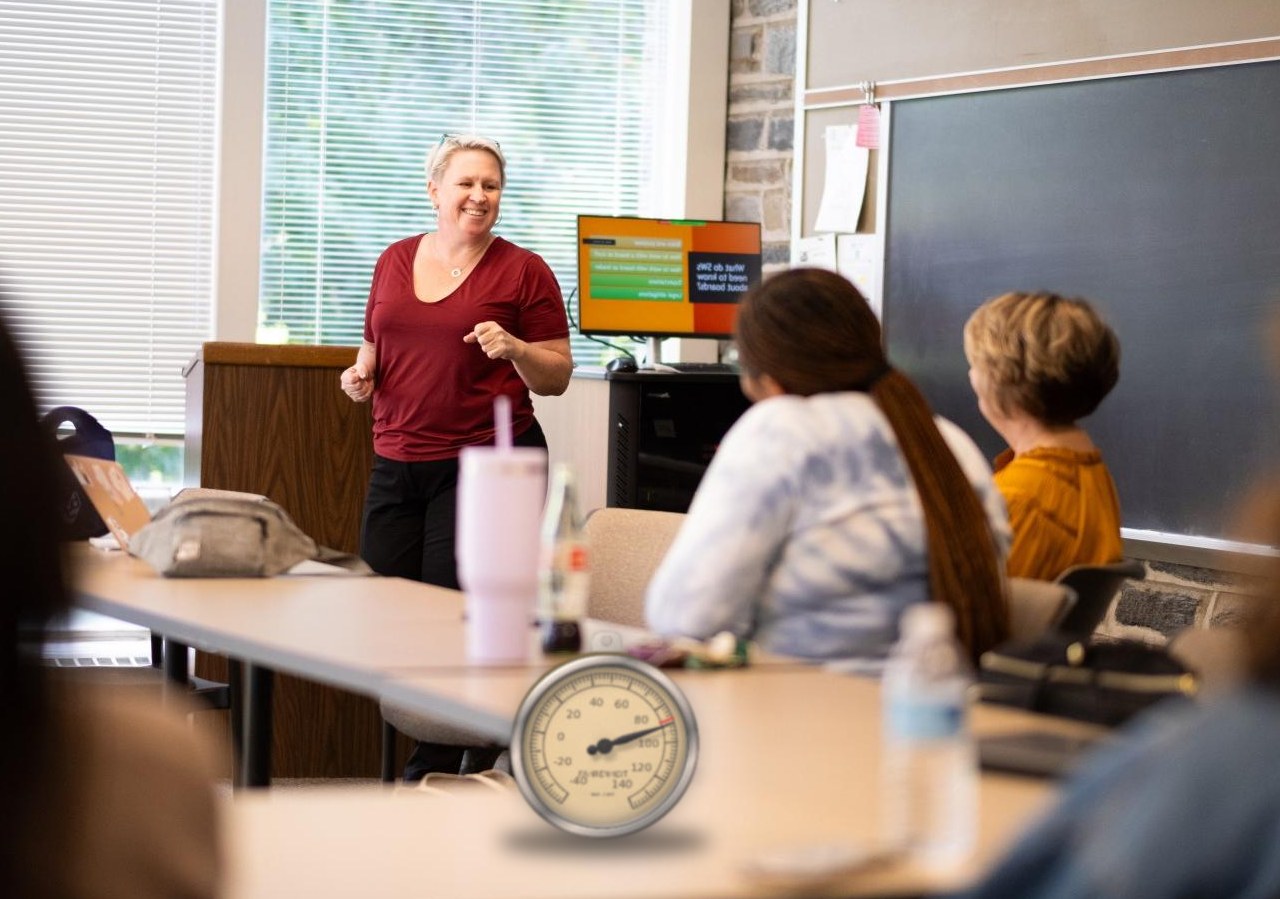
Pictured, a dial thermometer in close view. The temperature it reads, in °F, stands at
90 °F
